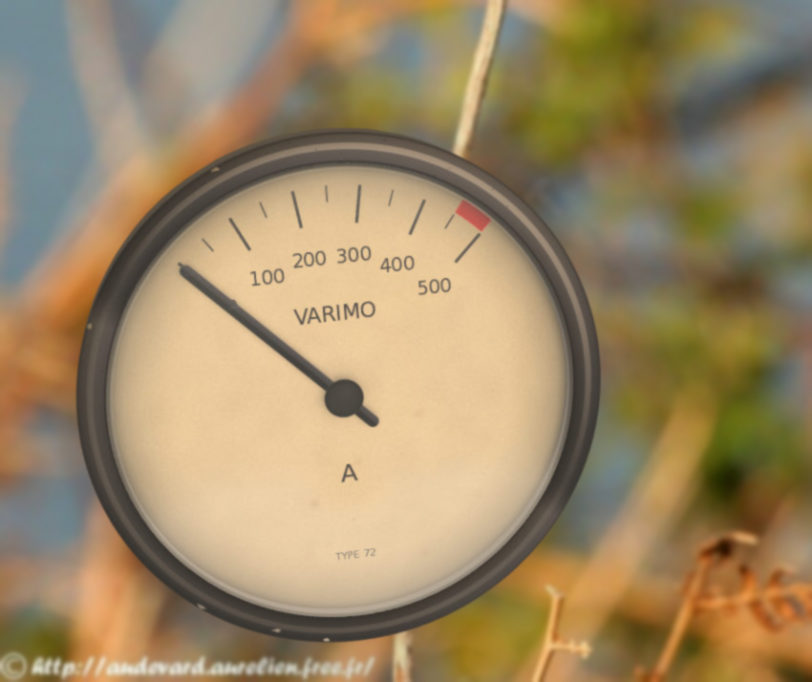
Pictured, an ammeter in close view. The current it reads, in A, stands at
0 A
